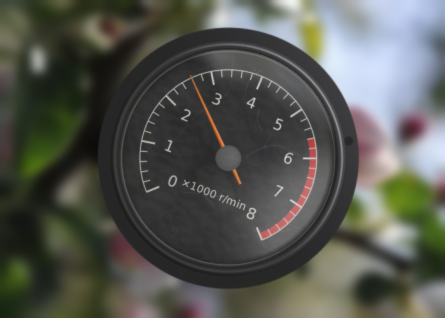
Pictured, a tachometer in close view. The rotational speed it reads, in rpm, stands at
2600 rpm
